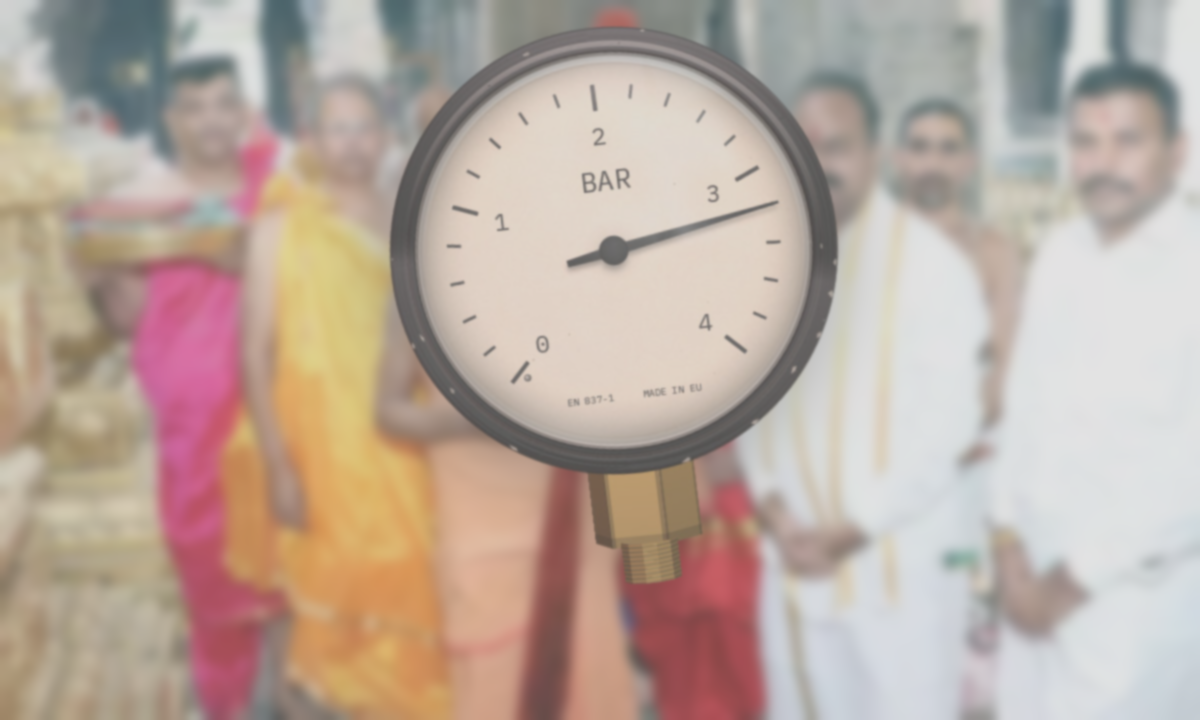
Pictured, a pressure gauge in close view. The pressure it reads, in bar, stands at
3.2 bar
